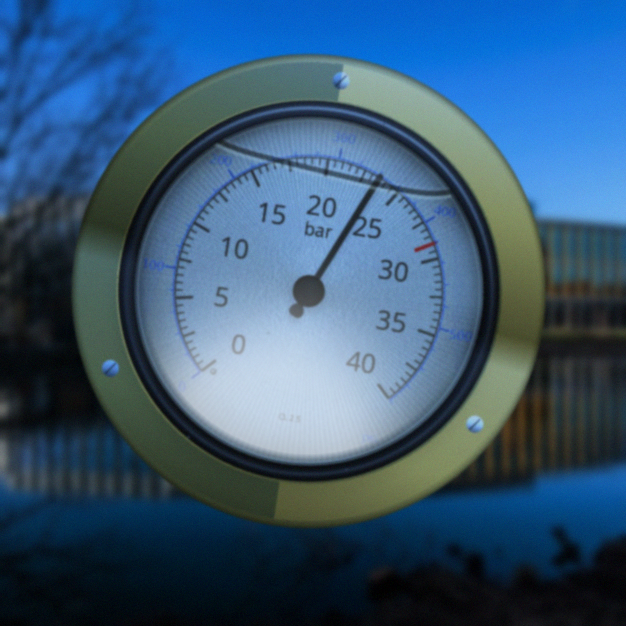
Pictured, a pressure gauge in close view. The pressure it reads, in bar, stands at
23.5 bar
